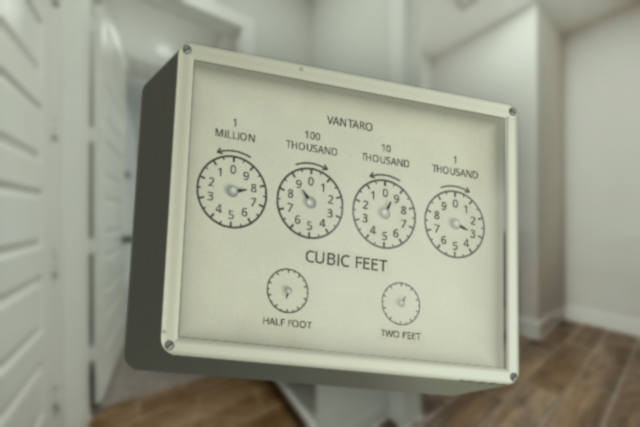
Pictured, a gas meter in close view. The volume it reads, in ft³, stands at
789300 ft³
